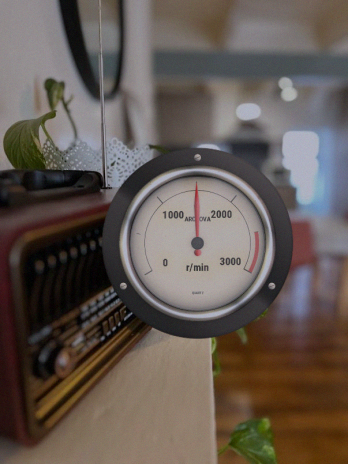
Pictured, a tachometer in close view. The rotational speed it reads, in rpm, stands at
1500 rpm
